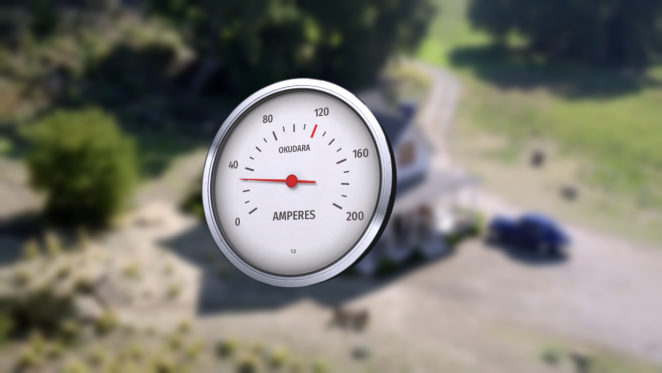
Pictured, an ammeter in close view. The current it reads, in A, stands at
30 A
